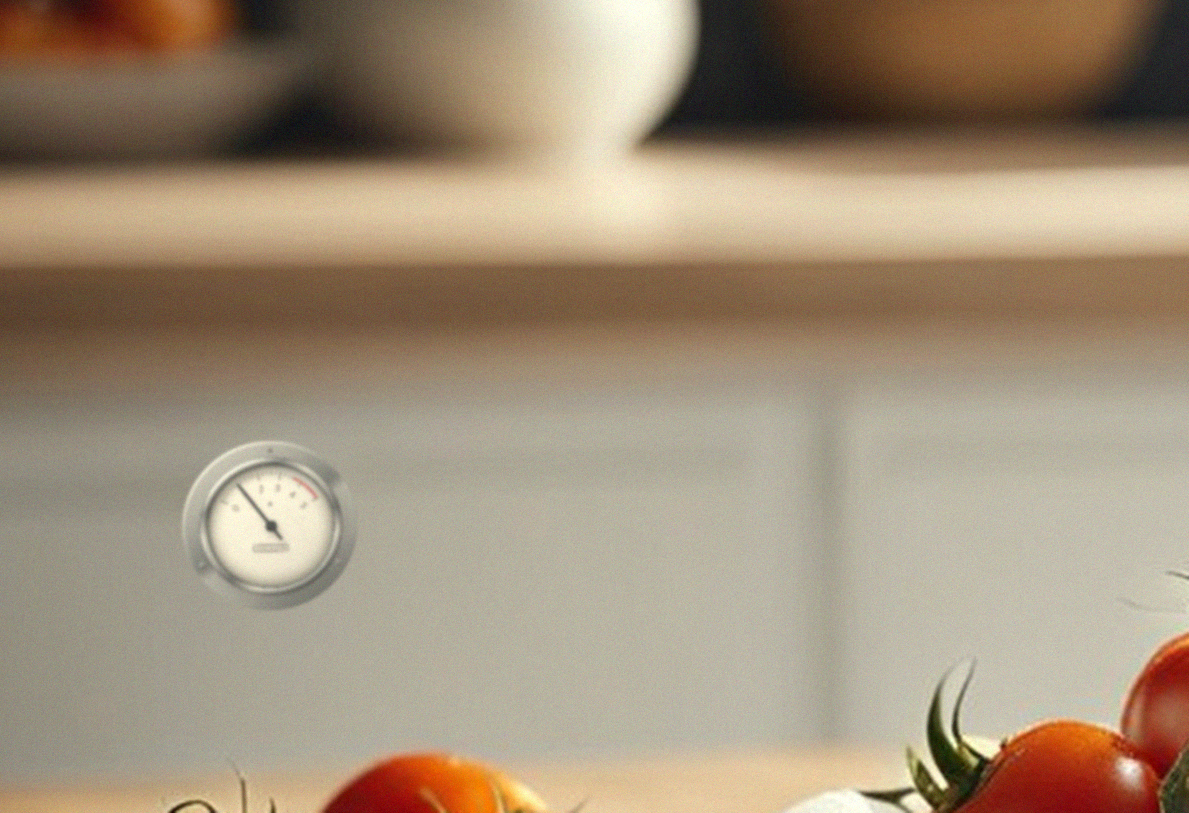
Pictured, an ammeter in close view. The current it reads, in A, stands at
1 A
